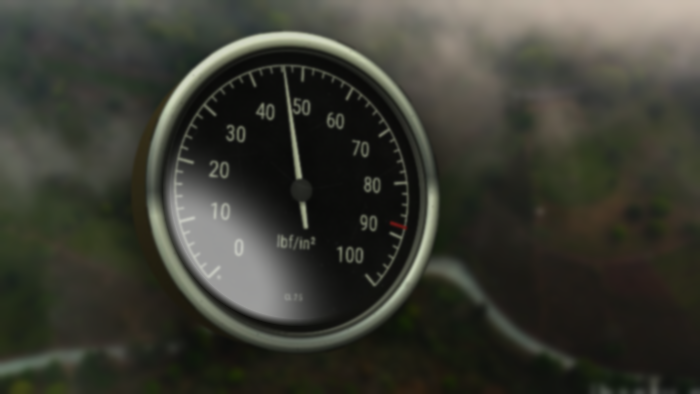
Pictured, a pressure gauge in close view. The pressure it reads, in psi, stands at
46 psi
